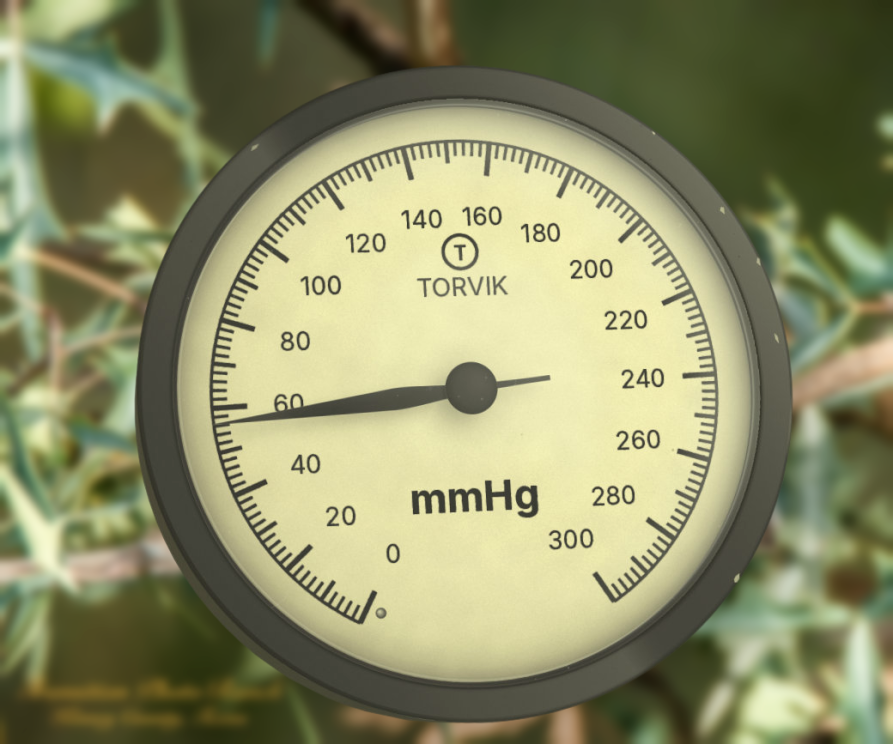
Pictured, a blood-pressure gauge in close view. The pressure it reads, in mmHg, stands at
56 mmHg
